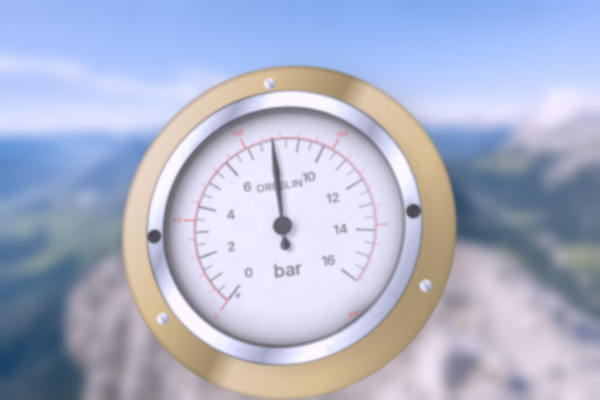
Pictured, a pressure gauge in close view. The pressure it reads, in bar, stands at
8 bar
